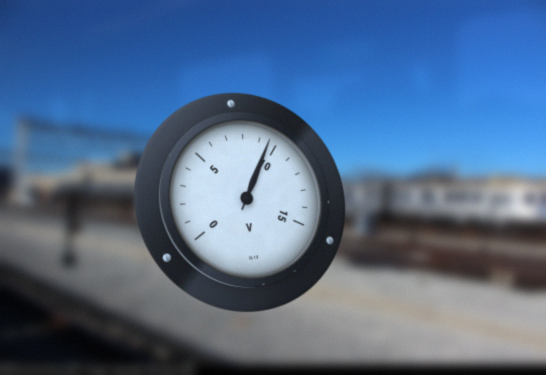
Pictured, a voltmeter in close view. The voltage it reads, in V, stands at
9.5 V
